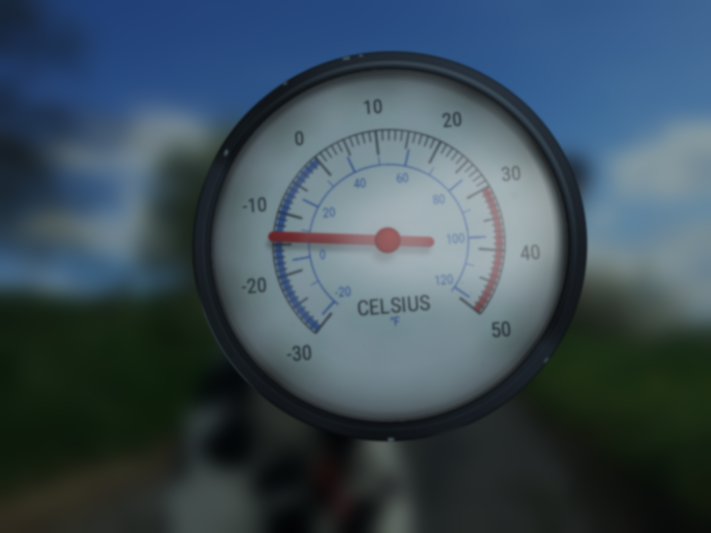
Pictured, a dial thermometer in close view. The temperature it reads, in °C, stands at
-14 °C
